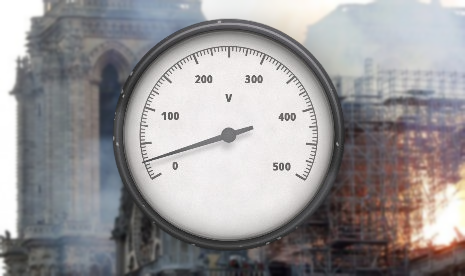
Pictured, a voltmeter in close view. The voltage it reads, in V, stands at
25 V
